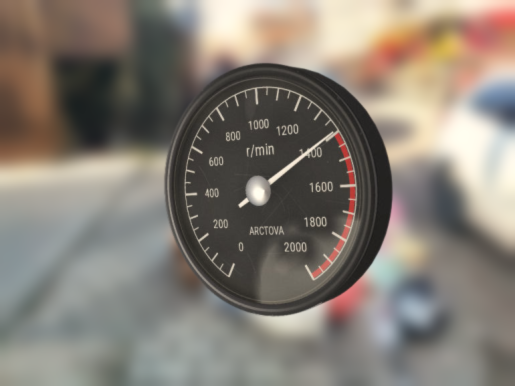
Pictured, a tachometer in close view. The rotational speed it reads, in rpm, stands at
1400 rpm
